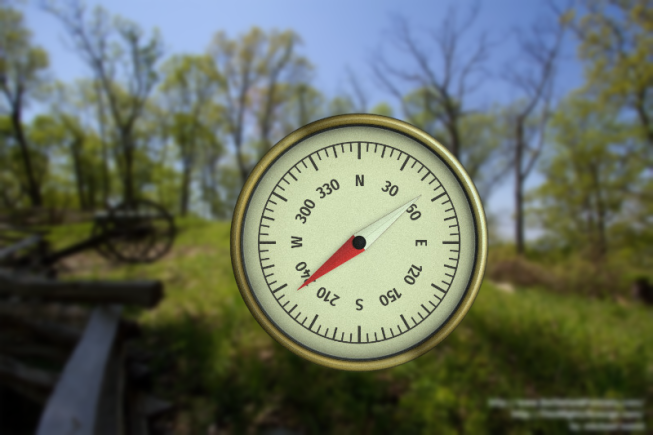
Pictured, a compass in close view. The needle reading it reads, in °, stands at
232.5 °
